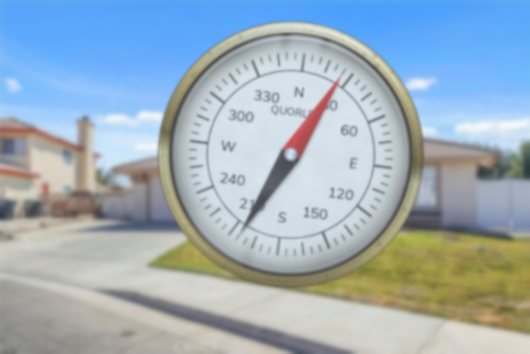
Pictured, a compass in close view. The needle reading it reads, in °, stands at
25 °
